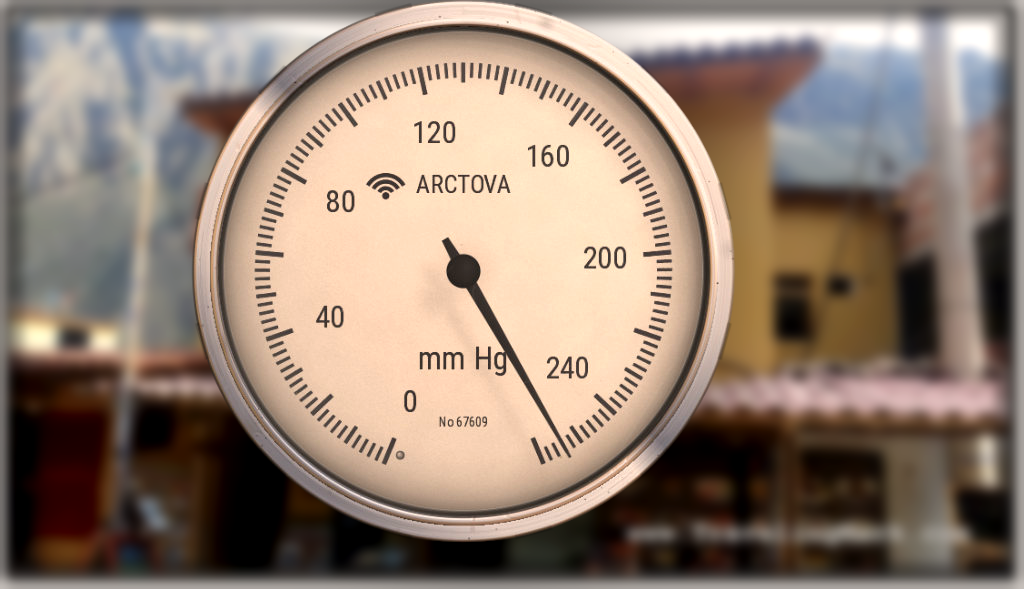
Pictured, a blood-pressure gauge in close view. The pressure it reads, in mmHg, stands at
254 mmHg
